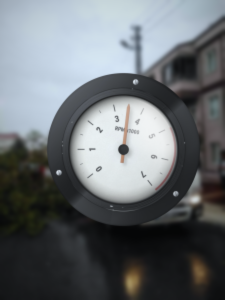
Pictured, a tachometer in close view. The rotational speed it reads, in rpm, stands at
3500 rpm
